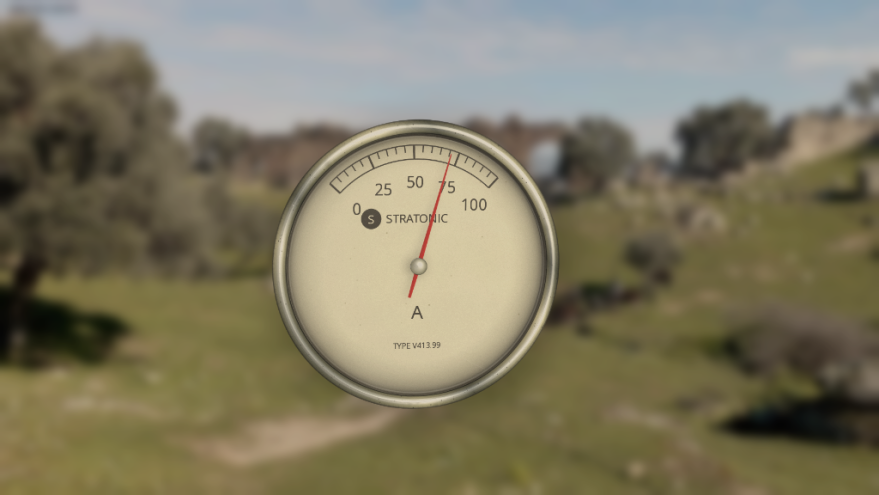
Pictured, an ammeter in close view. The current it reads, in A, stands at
70 A
